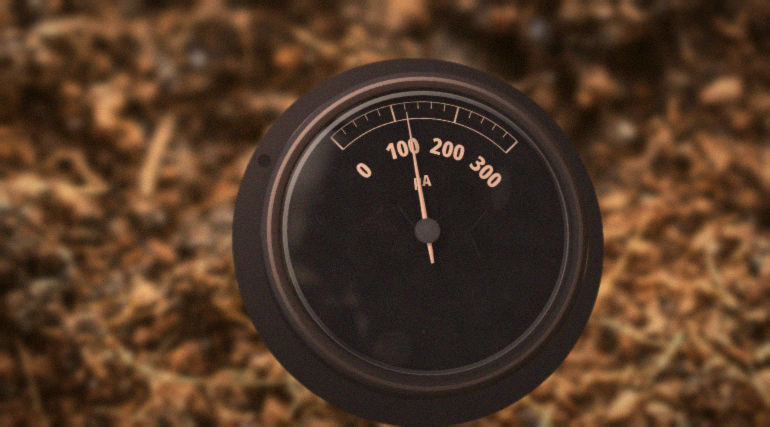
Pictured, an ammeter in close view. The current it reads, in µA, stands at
120 µA
